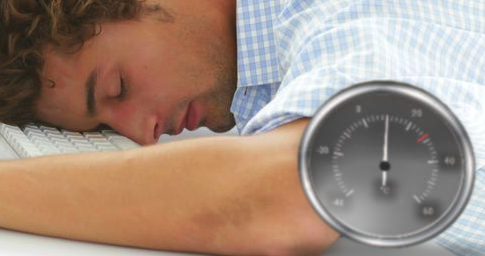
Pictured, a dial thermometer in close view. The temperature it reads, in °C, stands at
10 °C
